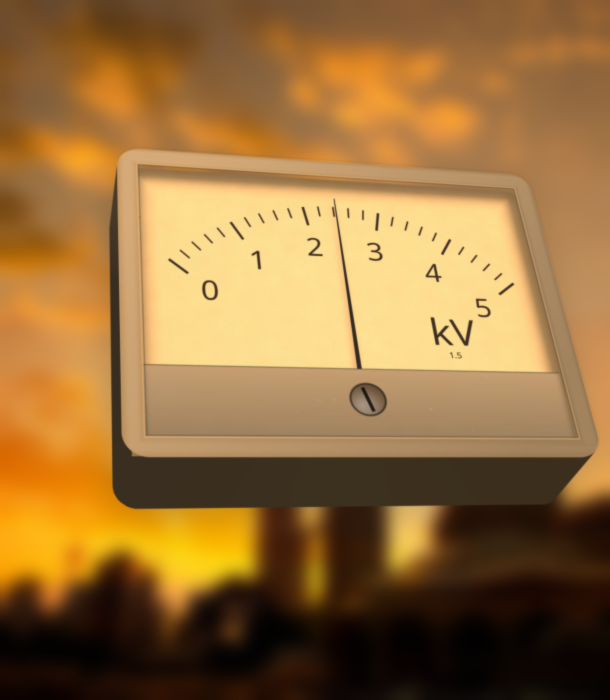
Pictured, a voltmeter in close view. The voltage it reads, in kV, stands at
2.4 kV
